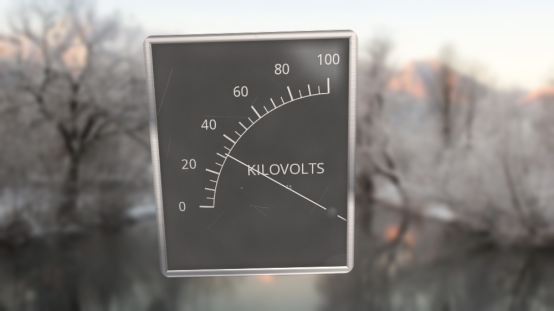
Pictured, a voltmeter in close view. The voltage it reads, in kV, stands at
32.5 kV
